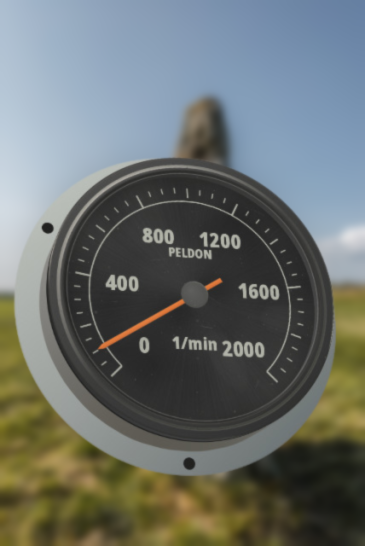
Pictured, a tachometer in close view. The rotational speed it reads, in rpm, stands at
100 rpm
